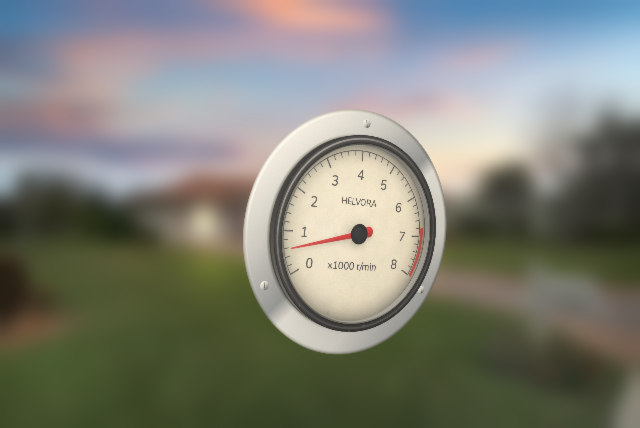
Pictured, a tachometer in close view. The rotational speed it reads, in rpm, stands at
600 rpm
